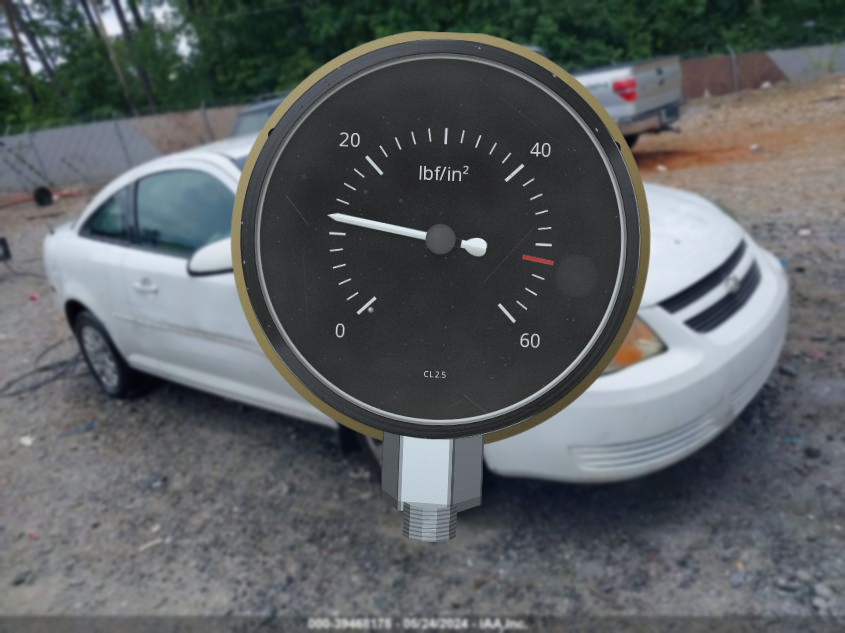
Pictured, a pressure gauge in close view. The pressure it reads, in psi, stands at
12 psi
